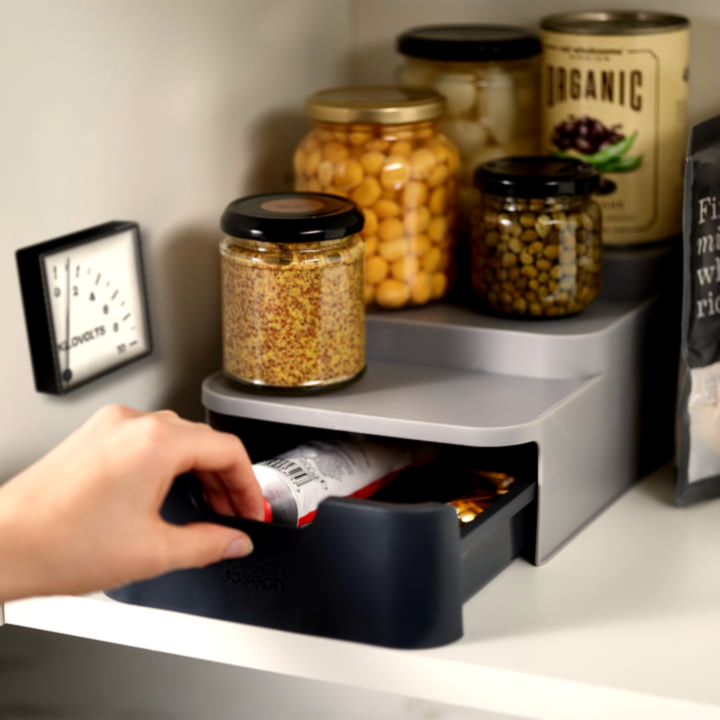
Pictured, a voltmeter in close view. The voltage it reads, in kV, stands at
1 kV
